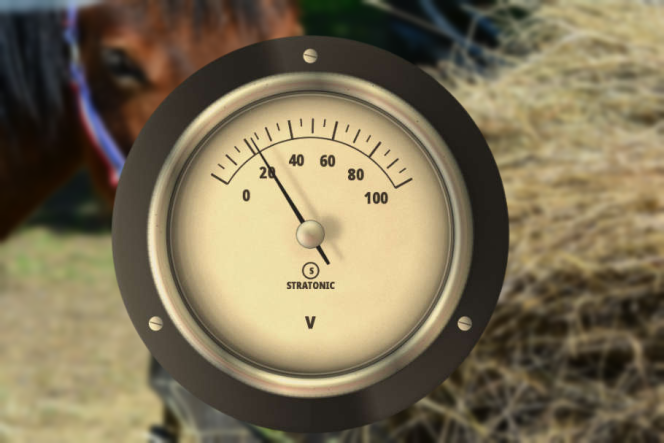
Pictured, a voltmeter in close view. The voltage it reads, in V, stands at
22.5 V
